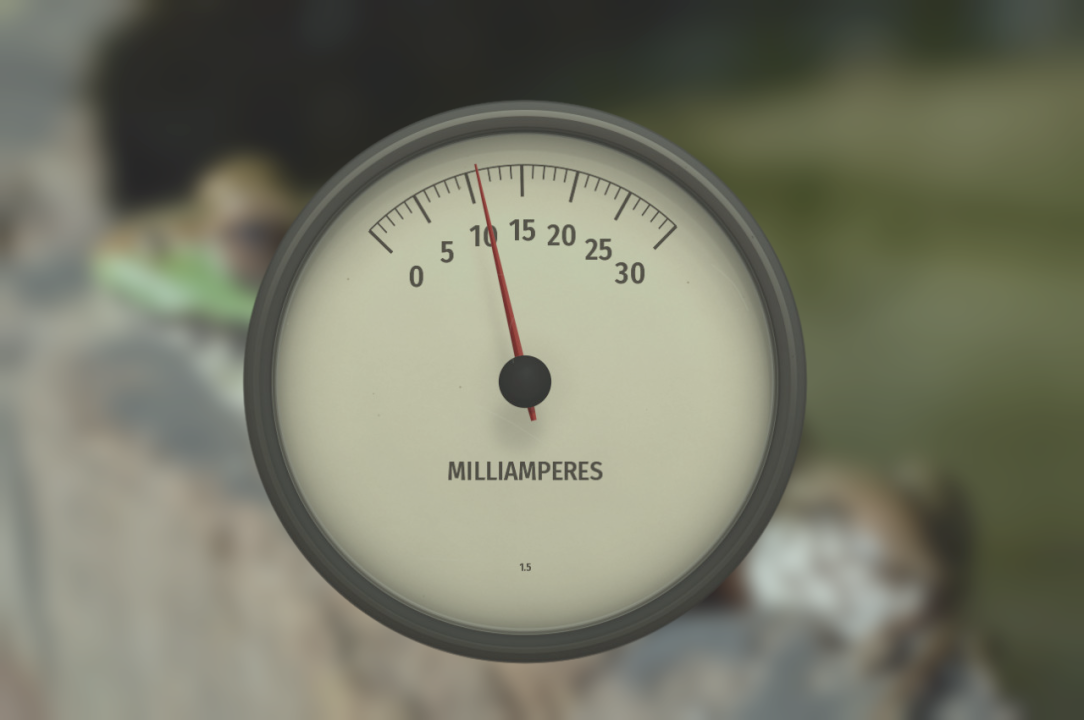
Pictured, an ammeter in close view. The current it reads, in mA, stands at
11 mA
